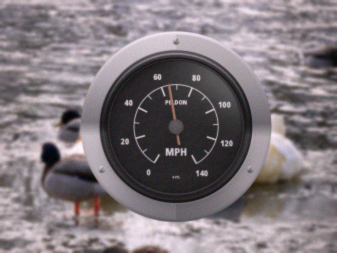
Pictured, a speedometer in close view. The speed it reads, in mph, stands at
65 mph
